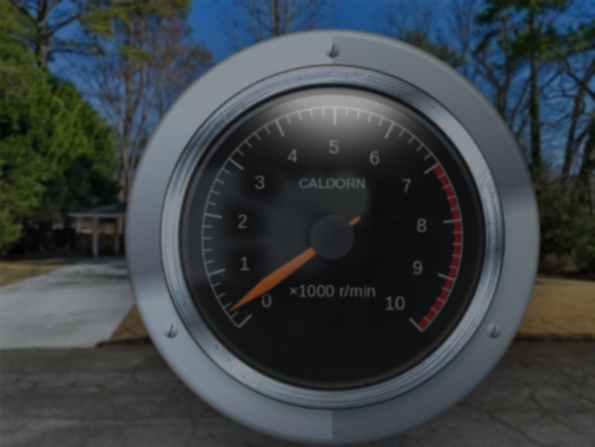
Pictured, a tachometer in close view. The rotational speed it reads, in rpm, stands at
300 rpm
